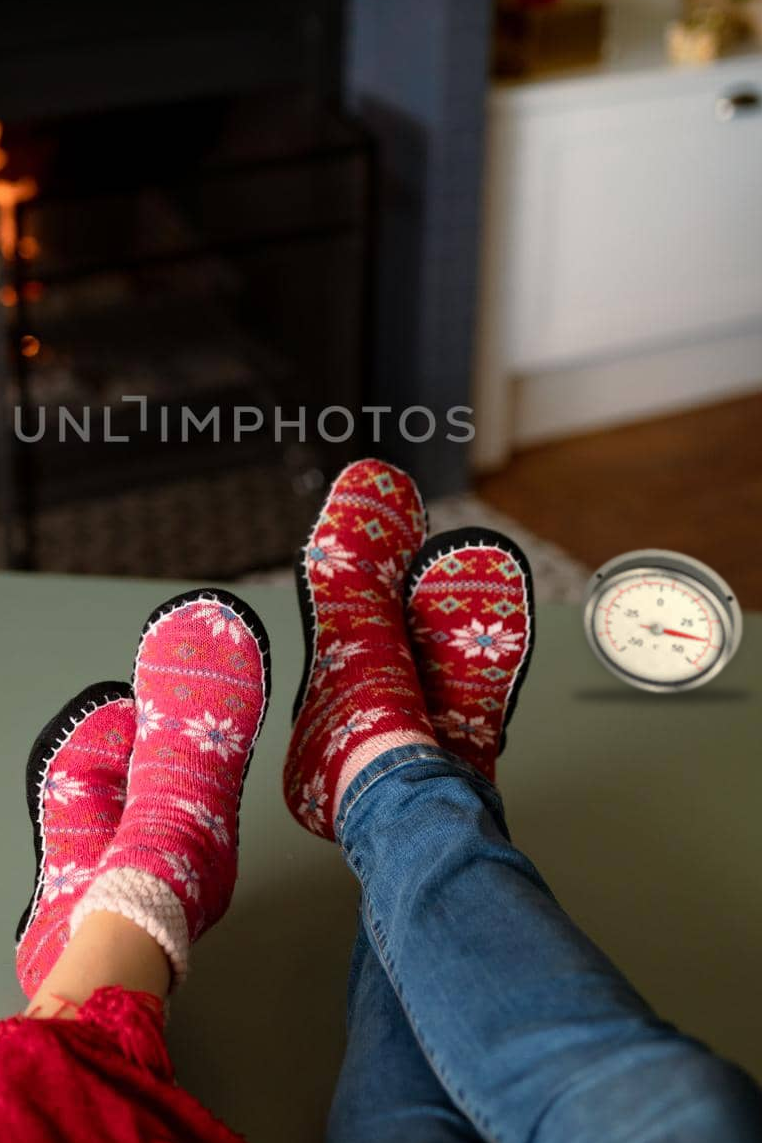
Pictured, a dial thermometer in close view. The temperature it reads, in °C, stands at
35 °C
